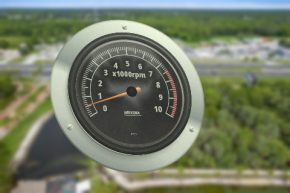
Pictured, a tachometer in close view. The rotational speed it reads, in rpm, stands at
500 rpm
